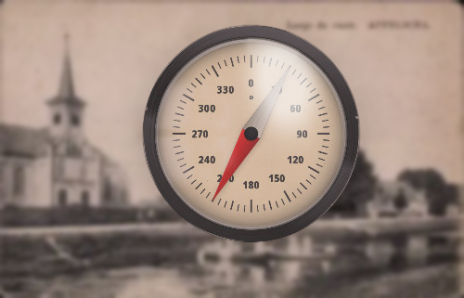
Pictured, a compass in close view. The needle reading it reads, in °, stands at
210 °
